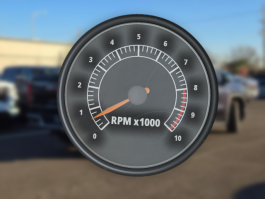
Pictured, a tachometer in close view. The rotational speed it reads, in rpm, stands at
600 rpm
